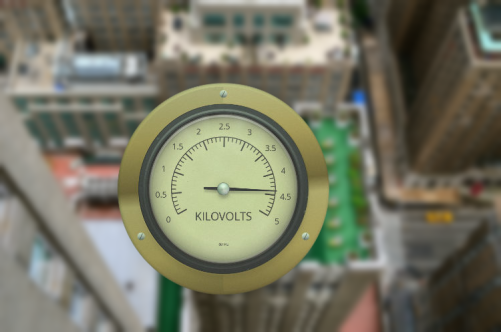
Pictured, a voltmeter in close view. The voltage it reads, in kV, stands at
4.4 kV
